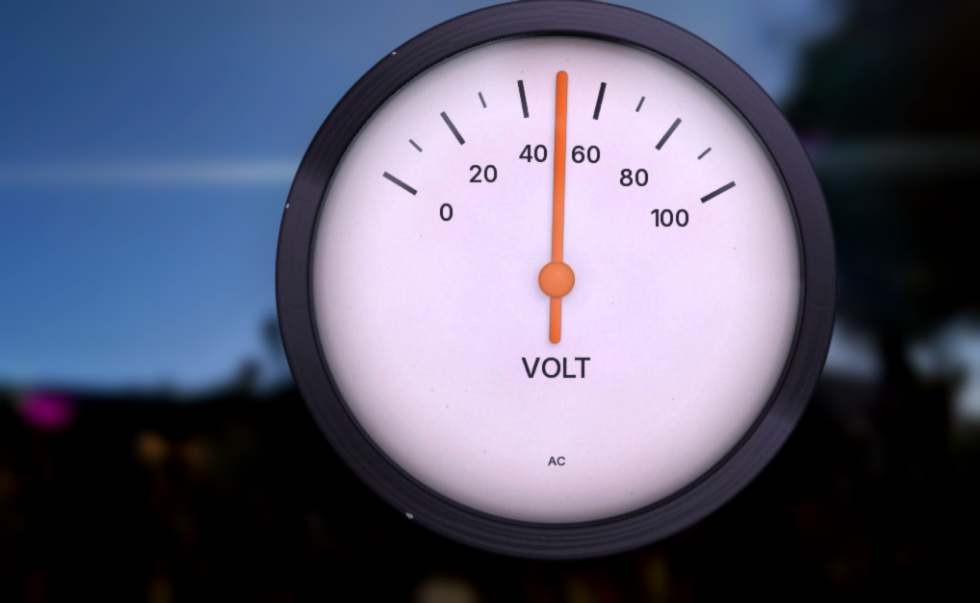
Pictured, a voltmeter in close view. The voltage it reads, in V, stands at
50 V
